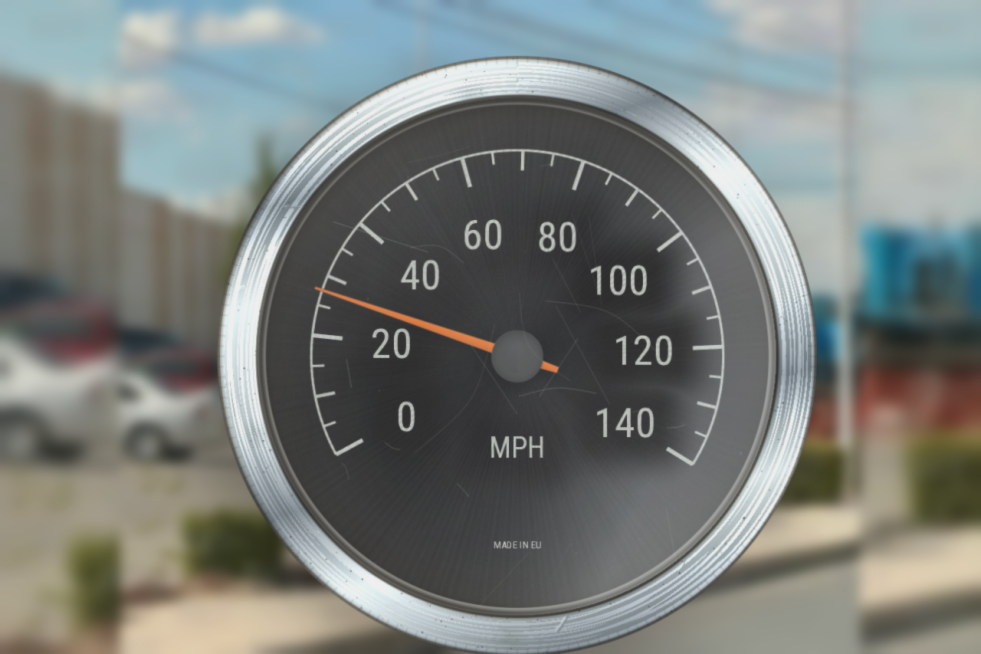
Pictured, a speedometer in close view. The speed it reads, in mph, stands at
27.5 mph
